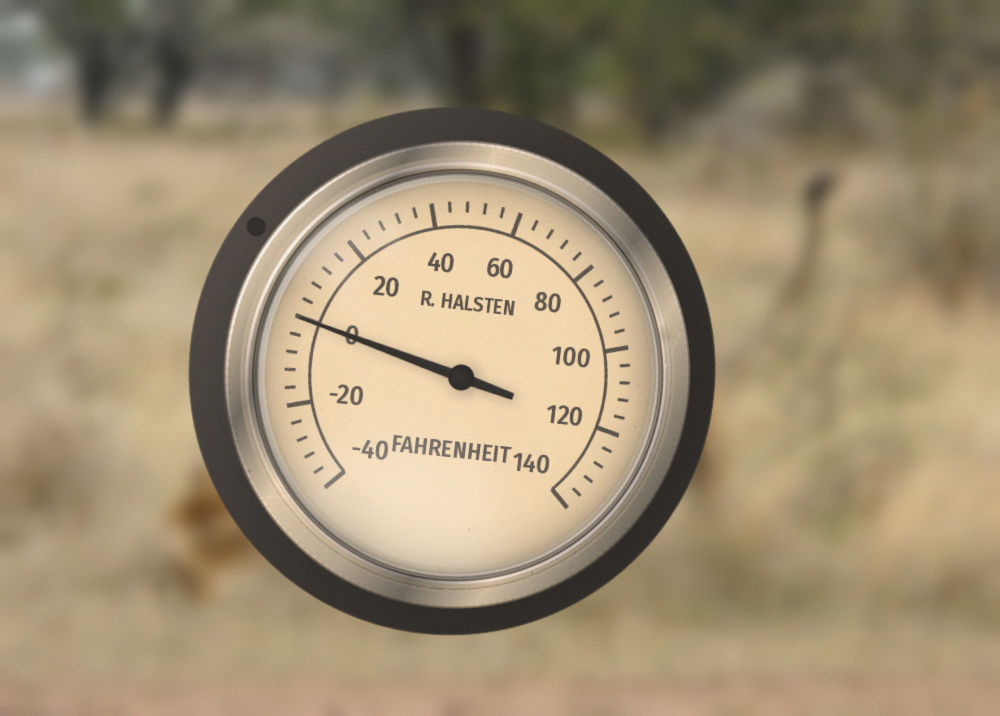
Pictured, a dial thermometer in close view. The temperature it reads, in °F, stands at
0 °F
